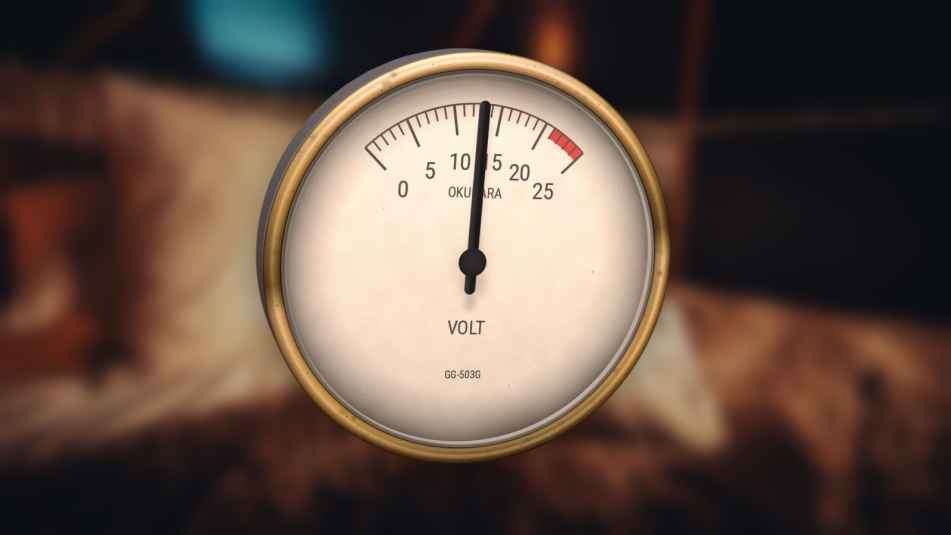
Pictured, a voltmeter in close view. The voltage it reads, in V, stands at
13 V
